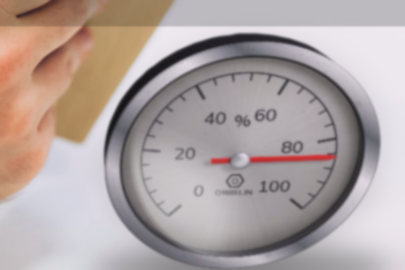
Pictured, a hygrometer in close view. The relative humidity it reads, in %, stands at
84 %
